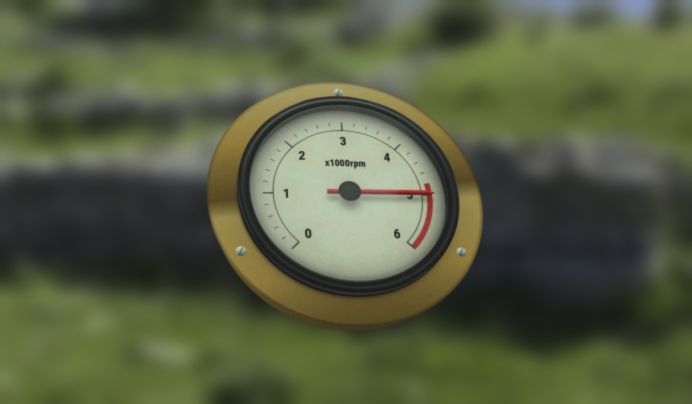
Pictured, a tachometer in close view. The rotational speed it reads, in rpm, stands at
5000 rpm
